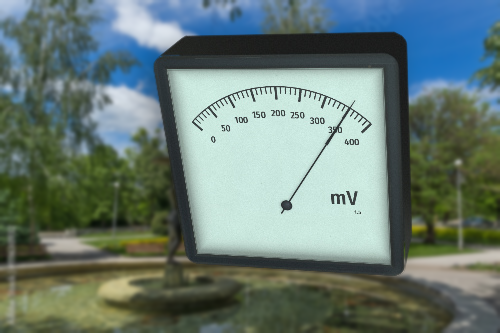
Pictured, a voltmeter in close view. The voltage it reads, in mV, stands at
350 mV
